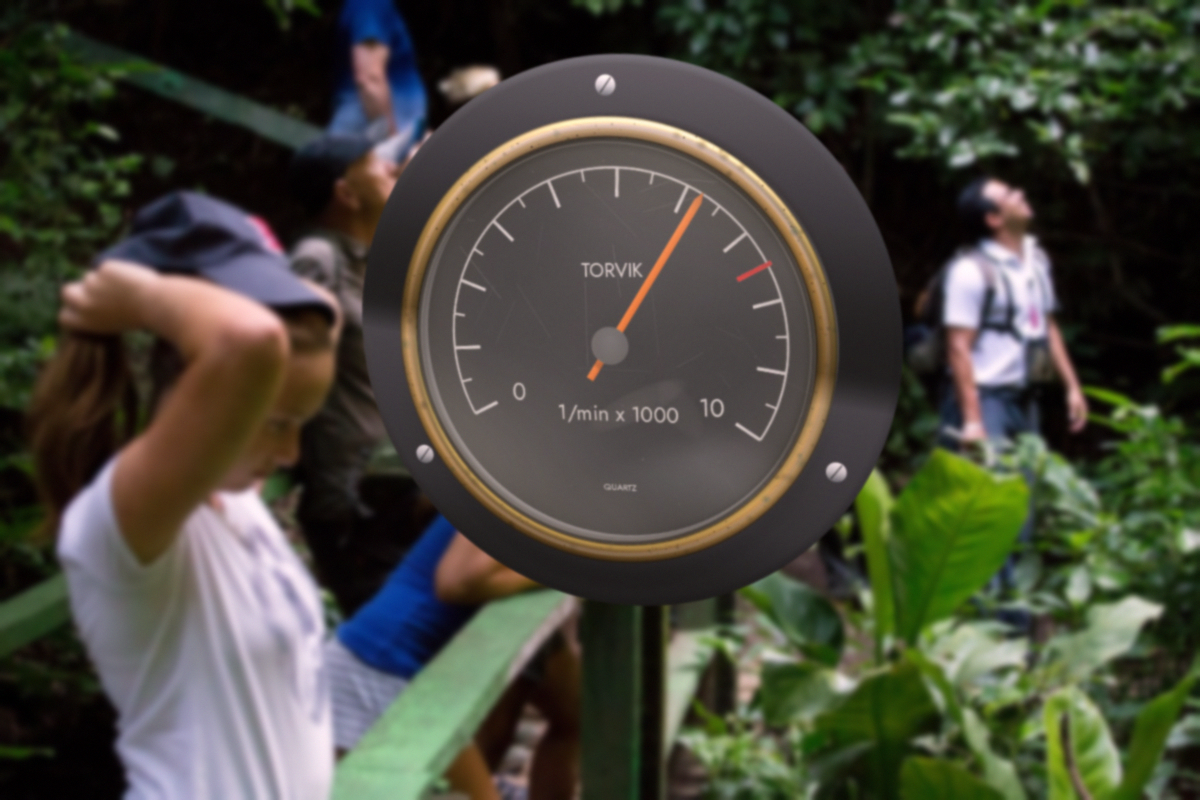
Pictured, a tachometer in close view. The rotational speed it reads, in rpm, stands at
6250 rpm
